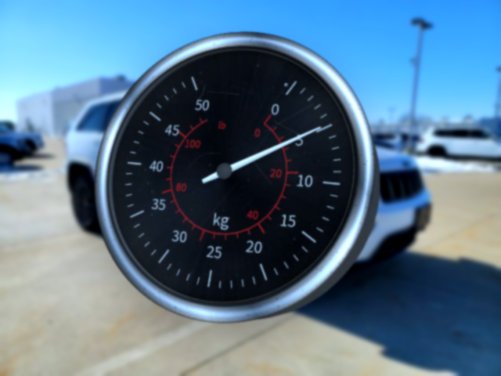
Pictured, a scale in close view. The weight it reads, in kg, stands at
5 kg
